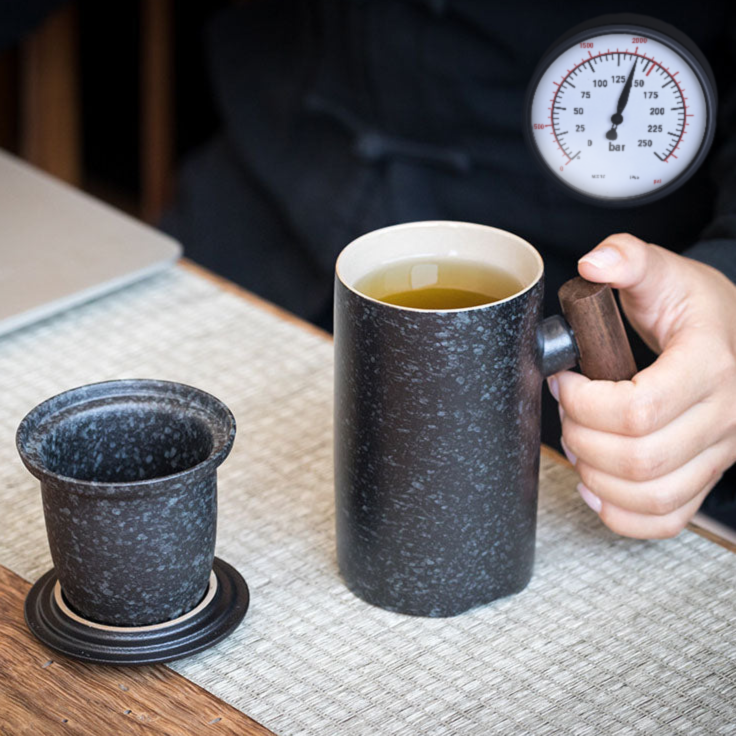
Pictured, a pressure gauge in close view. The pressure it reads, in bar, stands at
140 bar
